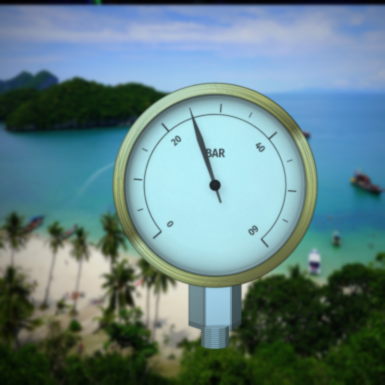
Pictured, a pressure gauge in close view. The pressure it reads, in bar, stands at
25 bar
